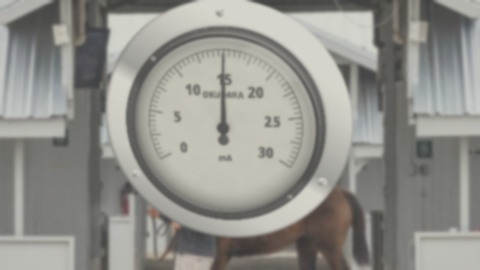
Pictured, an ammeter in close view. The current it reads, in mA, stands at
15 mA
